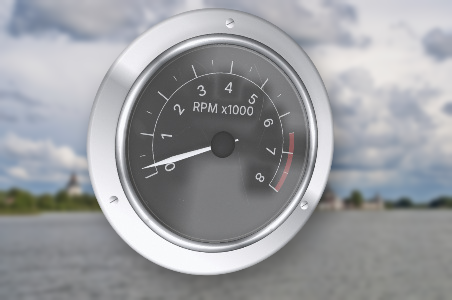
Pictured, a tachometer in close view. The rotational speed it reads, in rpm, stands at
250 rpm
